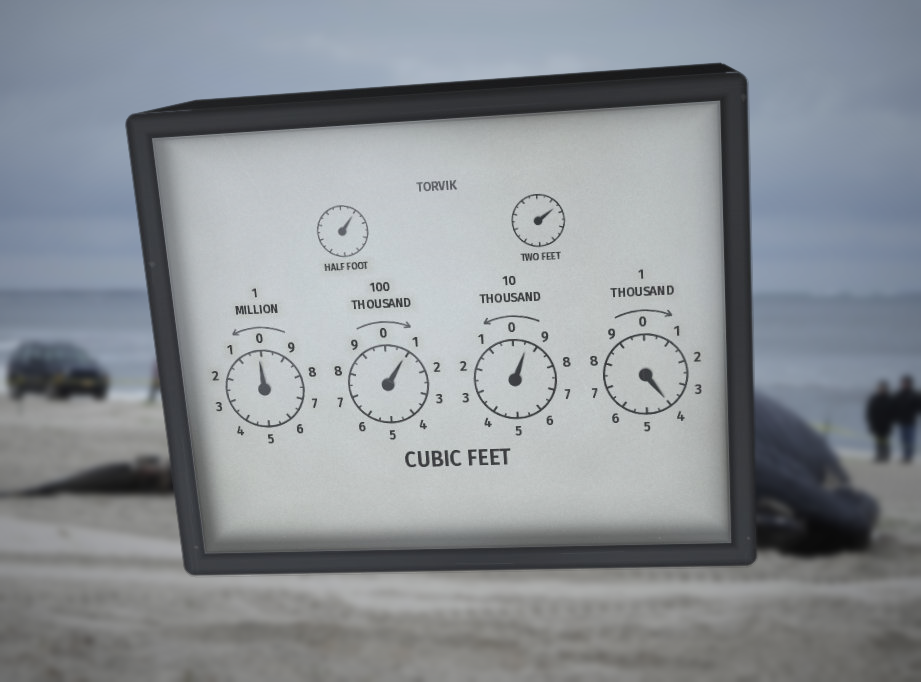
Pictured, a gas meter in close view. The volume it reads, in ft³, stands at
9400 ft³
